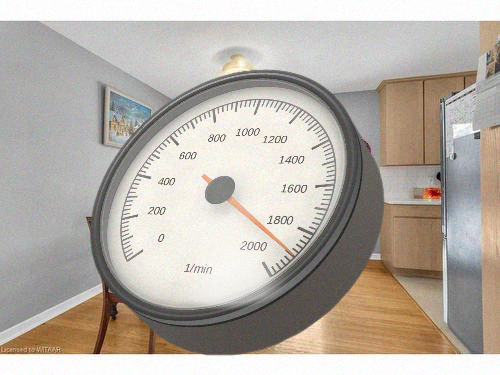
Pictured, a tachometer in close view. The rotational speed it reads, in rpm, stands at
1900 rpm
